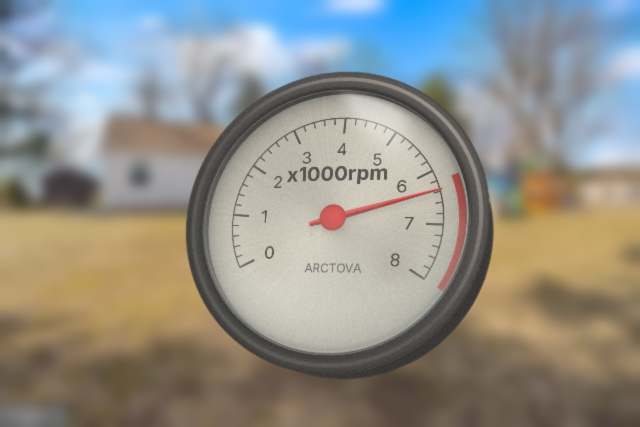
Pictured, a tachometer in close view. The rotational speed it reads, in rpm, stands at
6400 rpm
